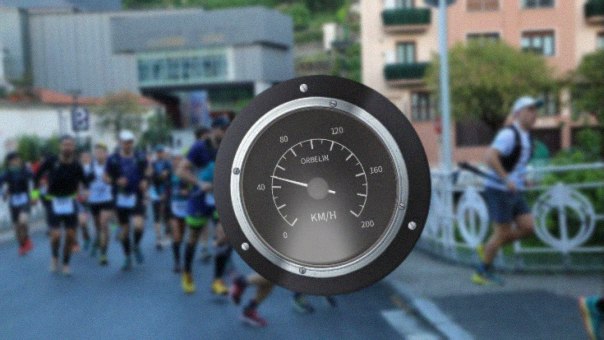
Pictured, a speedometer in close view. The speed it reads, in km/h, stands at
50 km/h
